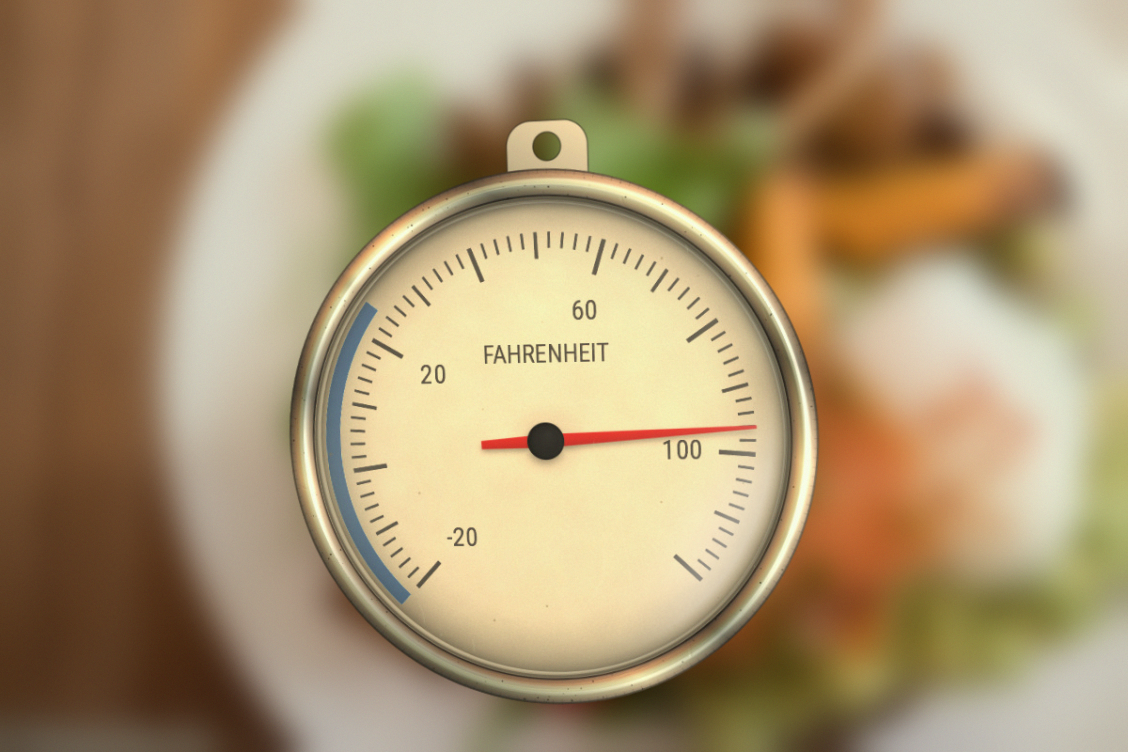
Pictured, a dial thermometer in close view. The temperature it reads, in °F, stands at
96 °F
